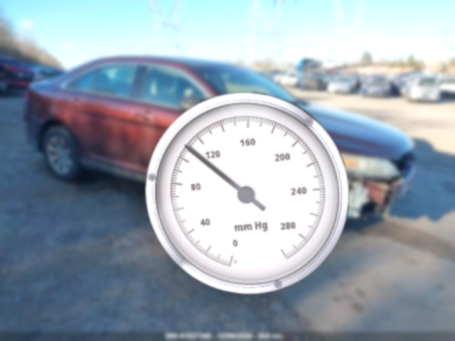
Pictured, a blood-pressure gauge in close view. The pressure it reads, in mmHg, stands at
110 mmHg
